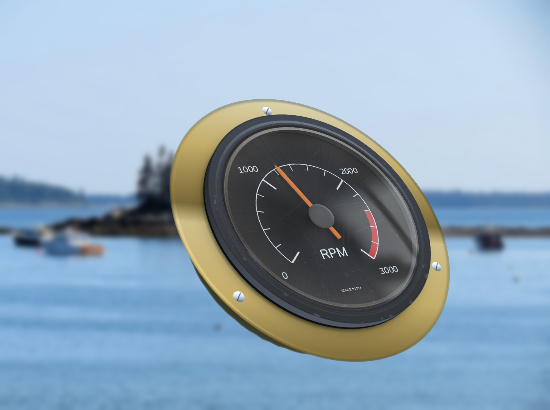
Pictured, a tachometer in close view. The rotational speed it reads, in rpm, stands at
1200 rpm
